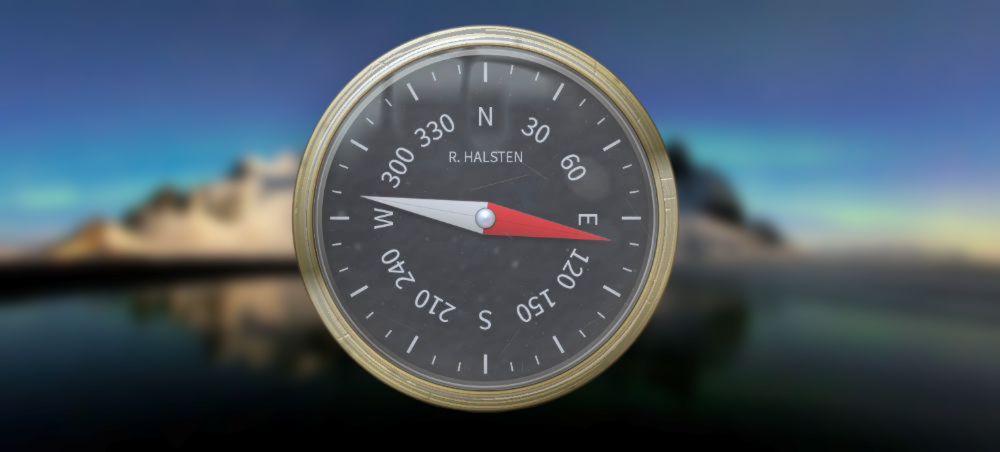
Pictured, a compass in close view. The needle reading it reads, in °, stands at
100 °
